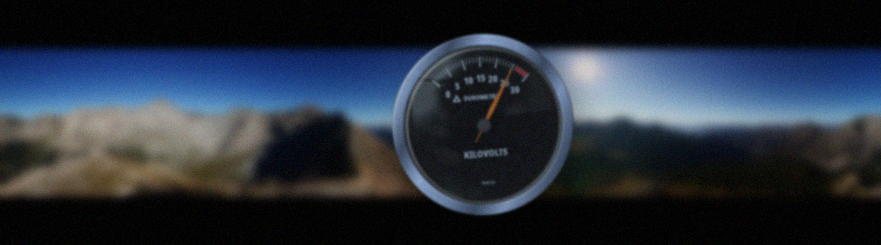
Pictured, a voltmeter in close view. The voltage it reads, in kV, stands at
25 kV
